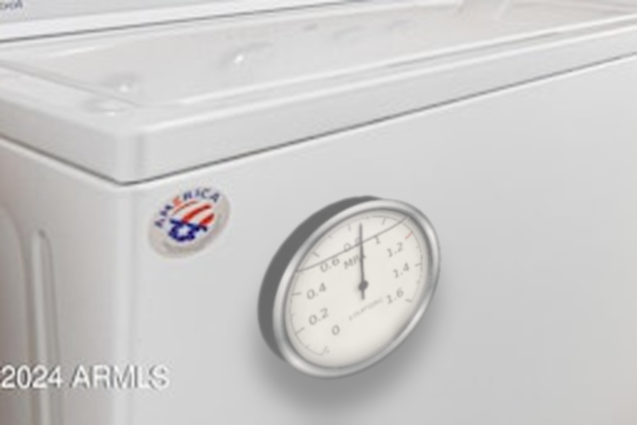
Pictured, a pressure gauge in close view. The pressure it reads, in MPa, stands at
0.85 MPa
